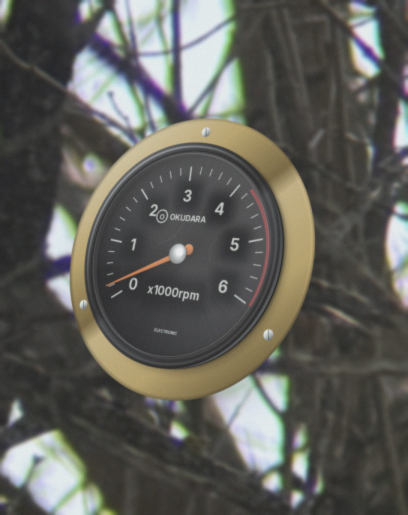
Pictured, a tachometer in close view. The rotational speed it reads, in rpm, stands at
200 rpm
